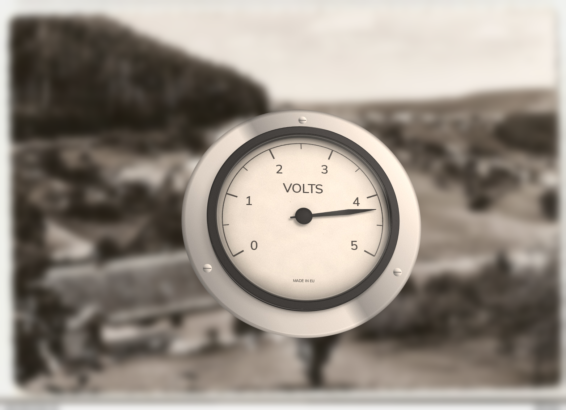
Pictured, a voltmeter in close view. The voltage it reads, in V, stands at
4.25 V
